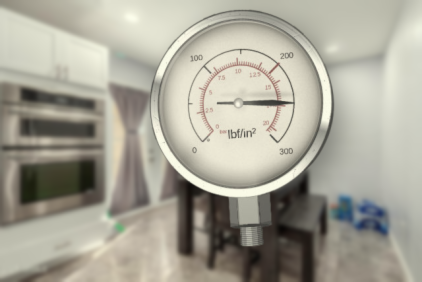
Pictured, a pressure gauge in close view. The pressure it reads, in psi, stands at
250 psi
